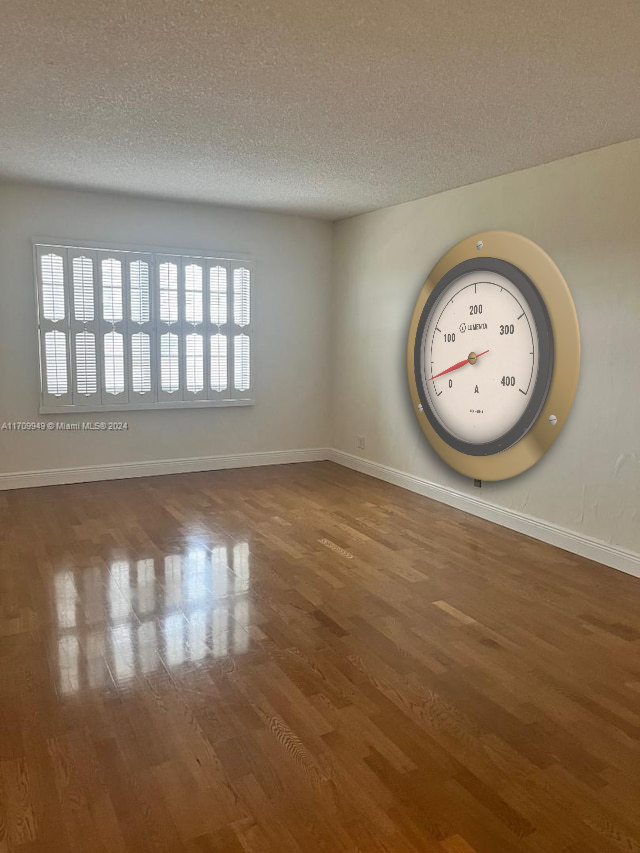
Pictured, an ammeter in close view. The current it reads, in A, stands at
25 A
